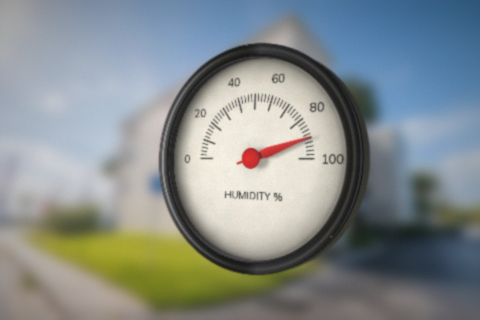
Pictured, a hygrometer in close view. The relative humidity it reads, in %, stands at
90 %
